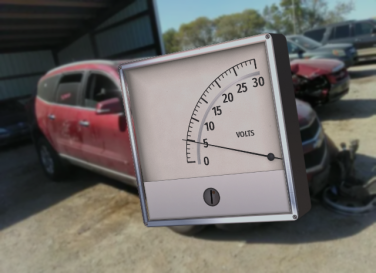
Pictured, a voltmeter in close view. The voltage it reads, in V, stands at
5 V
